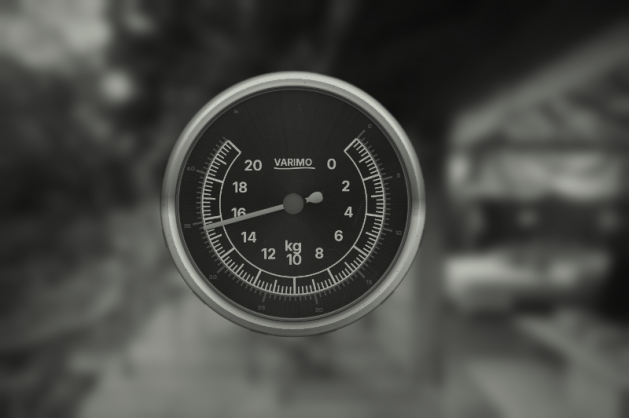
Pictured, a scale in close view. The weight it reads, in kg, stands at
15.6 kg
